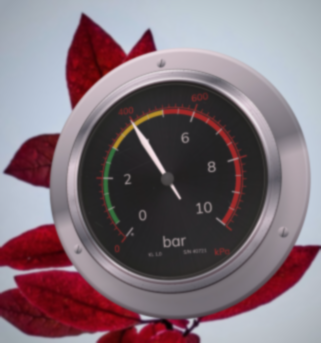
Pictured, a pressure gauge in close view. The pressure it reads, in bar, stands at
4 bar
